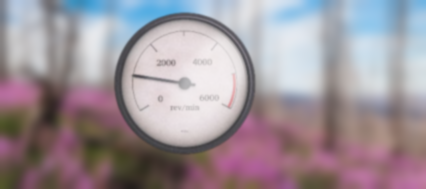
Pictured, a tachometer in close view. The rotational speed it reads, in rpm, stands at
1000 rpm
